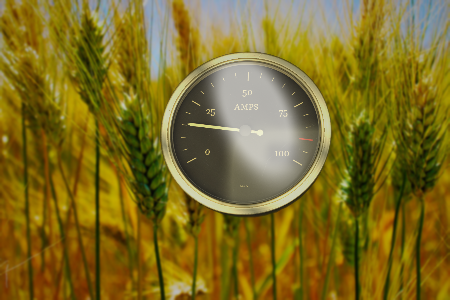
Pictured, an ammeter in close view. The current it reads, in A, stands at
15 A
